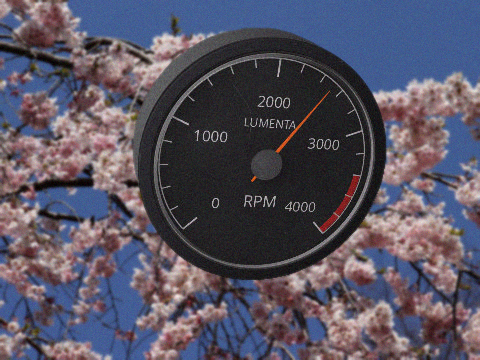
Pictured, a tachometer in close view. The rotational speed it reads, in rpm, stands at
2500 rpm
